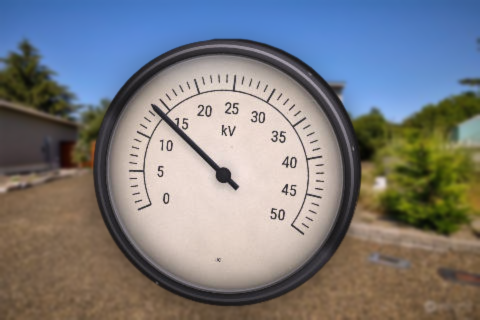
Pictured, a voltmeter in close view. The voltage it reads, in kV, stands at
14 kV
